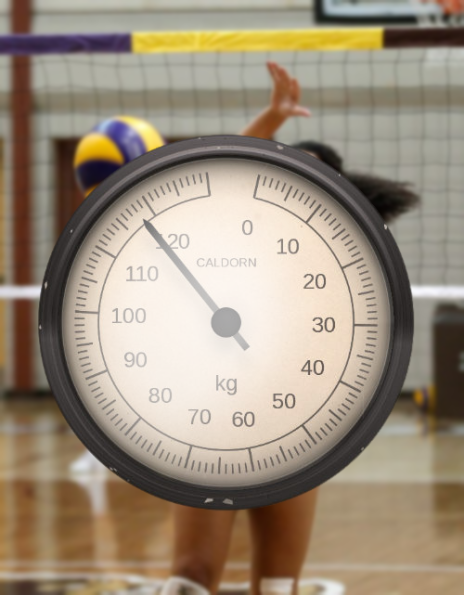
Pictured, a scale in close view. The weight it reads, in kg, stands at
118 kg
